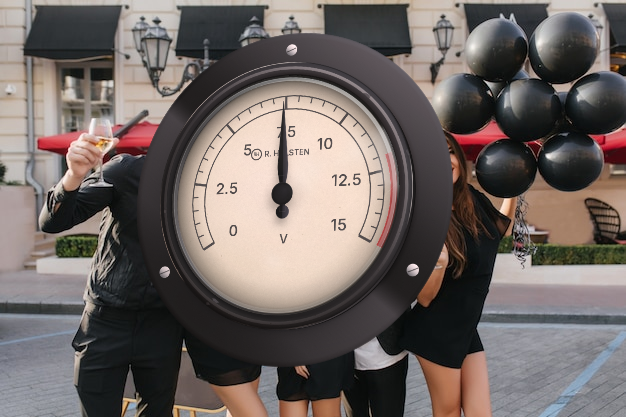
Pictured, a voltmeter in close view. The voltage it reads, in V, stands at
7.5 V
